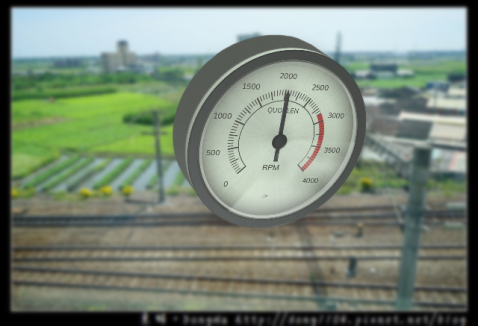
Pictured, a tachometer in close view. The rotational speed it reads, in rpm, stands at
2000 rpm
